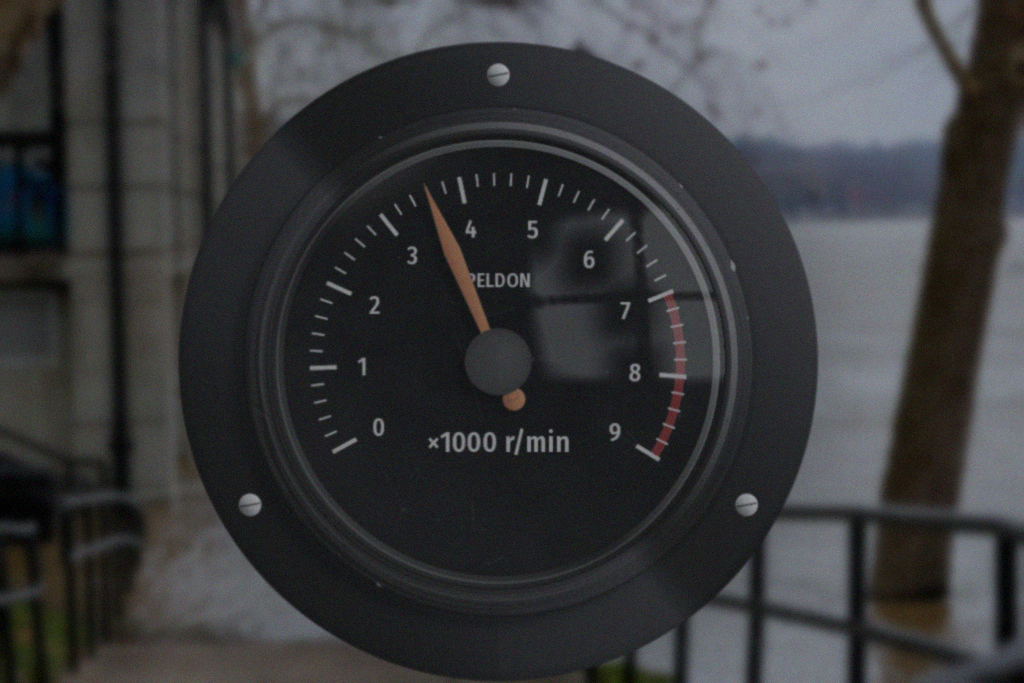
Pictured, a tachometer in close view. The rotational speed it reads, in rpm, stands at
3600 rpm
